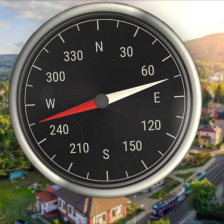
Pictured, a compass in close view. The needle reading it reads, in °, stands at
255 °
